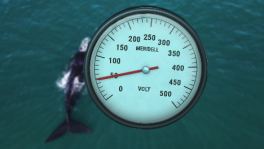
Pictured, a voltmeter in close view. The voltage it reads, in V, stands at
50 V
